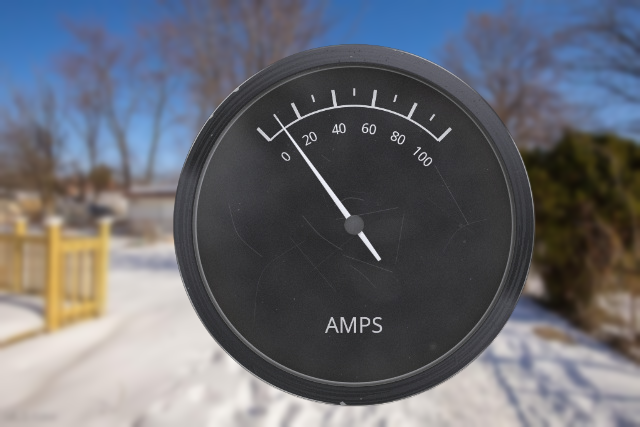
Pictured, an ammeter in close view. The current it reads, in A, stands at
10 A
